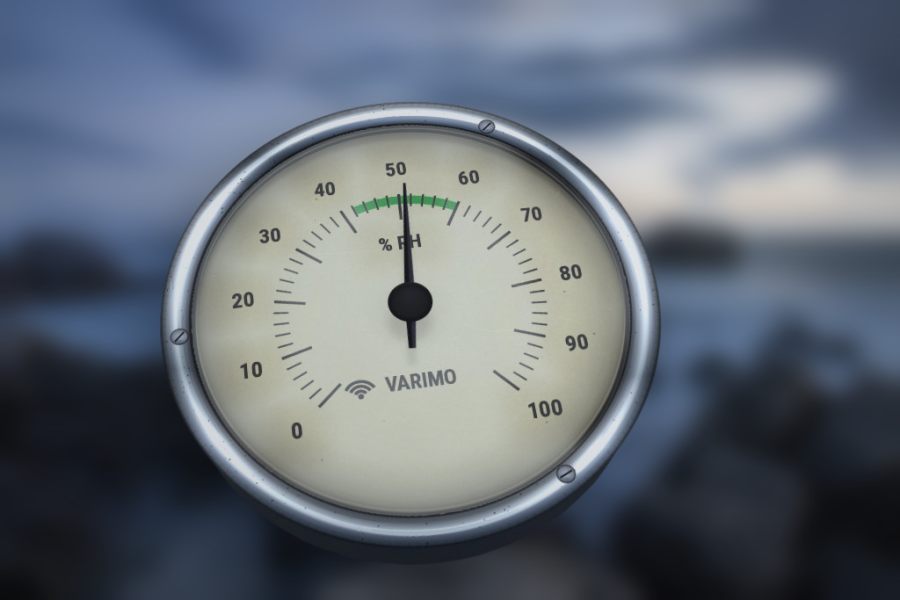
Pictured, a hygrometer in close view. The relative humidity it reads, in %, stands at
51 %
